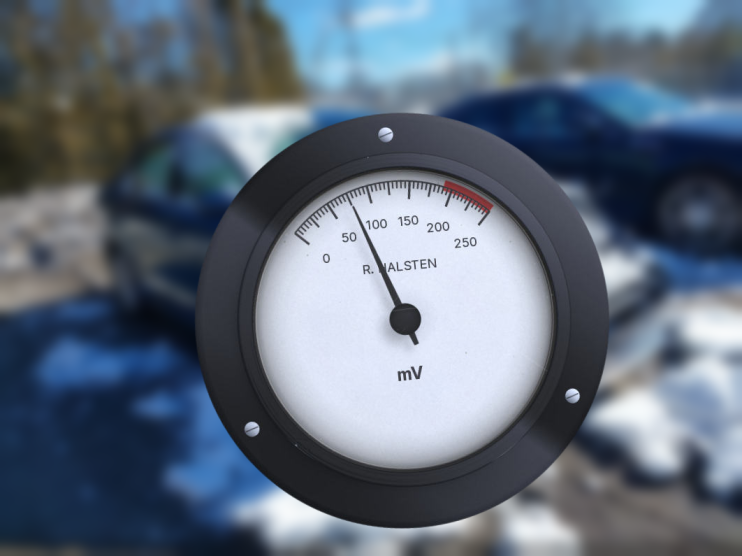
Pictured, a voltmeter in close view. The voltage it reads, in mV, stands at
75 mV
